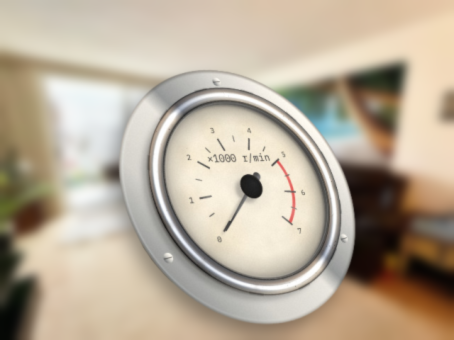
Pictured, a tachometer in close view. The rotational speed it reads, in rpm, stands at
0 rpm
